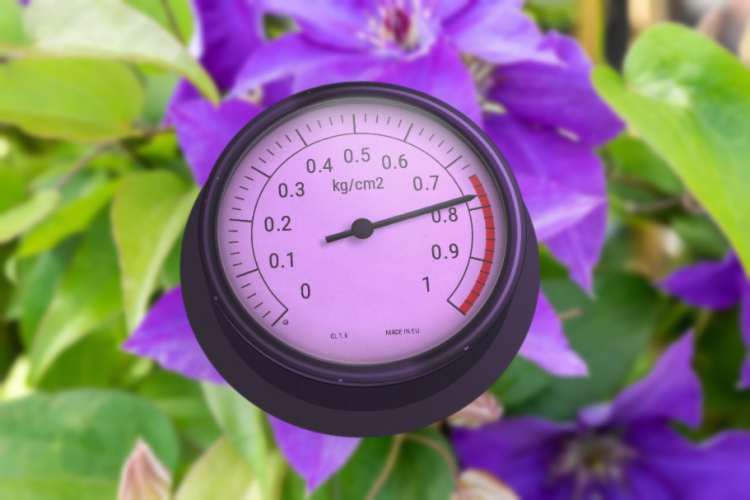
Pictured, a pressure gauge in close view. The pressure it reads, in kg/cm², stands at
0.78 kg/cm²
